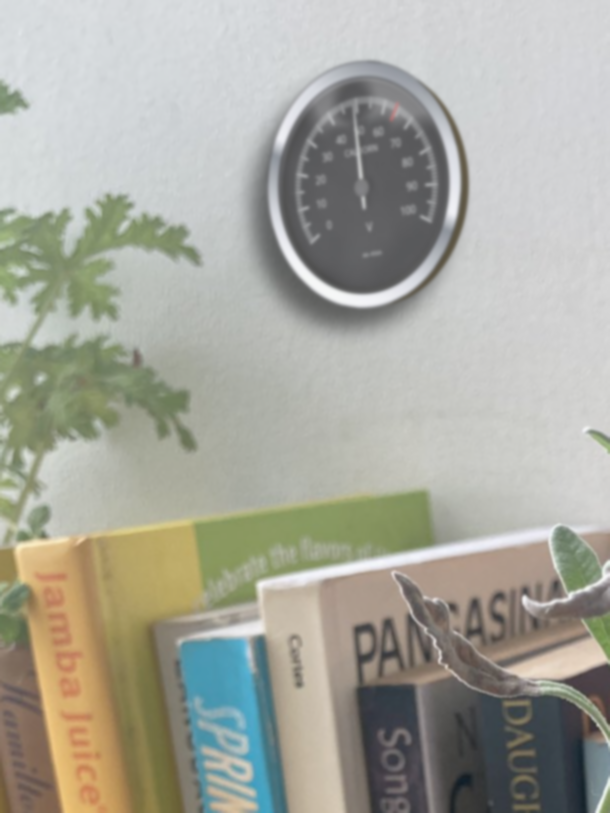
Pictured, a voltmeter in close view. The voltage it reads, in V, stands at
50 V
